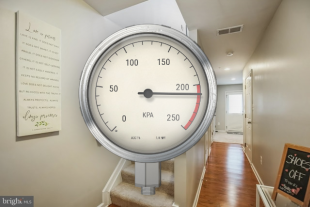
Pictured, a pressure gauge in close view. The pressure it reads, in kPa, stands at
210 kPa
